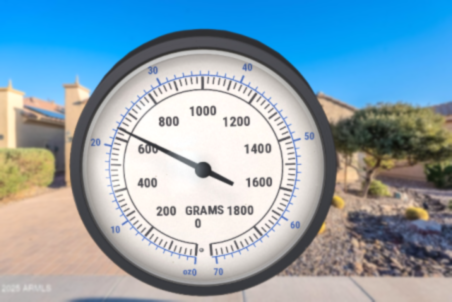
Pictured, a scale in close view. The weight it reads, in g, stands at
640 g
